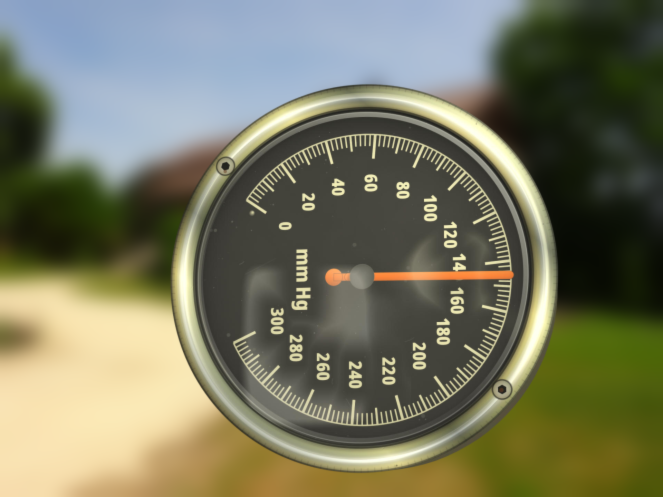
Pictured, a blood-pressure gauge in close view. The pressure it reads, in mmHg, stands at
146 mmHg
